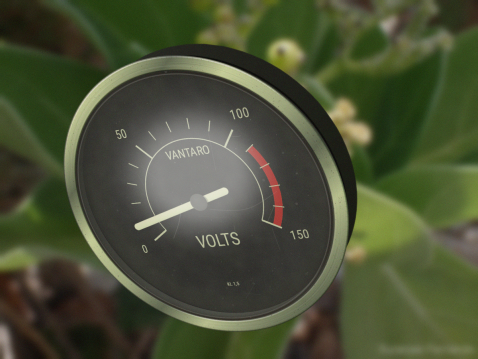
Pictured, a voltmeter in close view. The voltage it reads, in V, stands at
10 V
